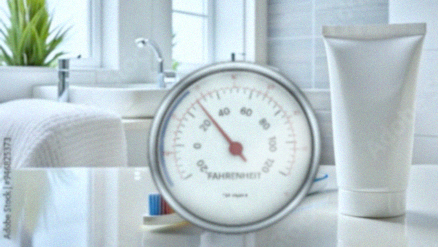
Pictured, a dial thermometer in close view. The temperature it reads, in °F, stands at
28 °F
